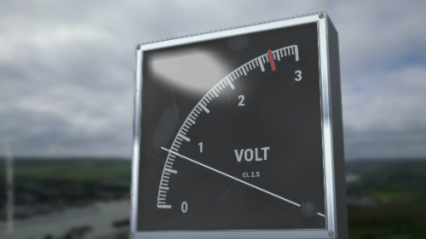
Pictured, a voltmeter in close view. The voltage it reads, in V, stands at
0.75 V
